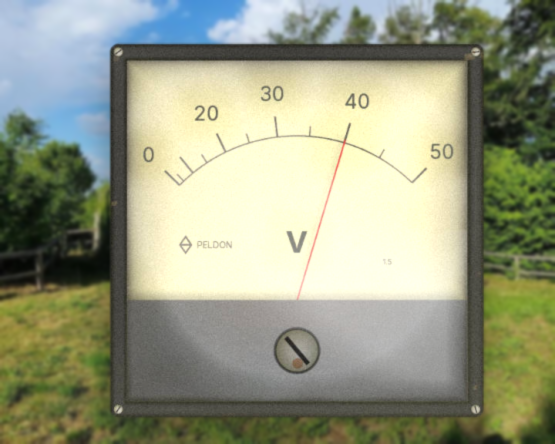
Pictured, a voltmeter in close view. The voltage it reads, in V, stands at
40 V
